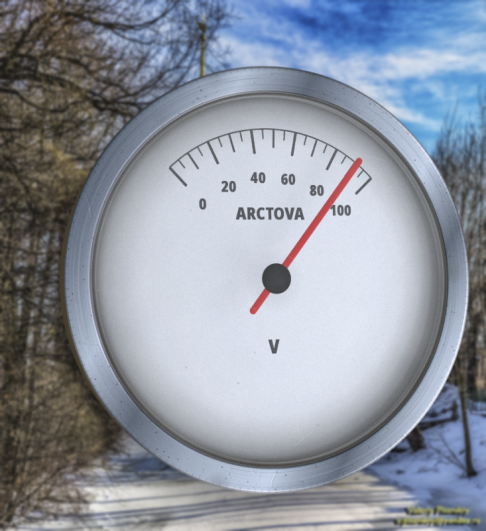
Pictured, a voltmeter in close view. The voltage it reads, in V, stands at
90 V
